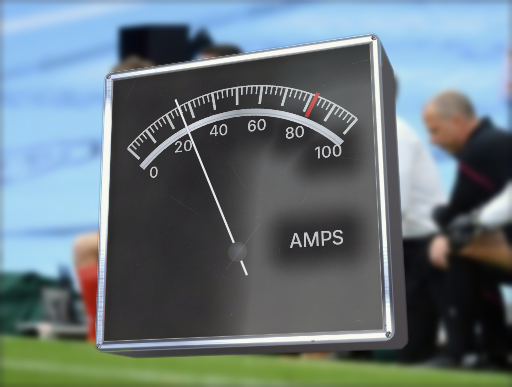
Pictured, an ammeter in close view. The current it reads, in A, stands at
26 A
